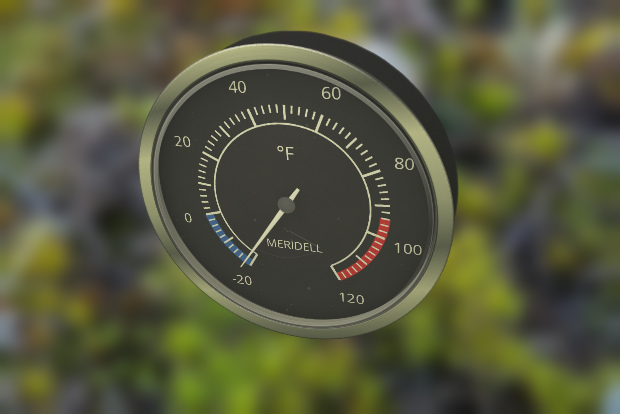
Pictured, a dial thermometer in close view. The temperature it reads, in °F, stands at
-18 °F
